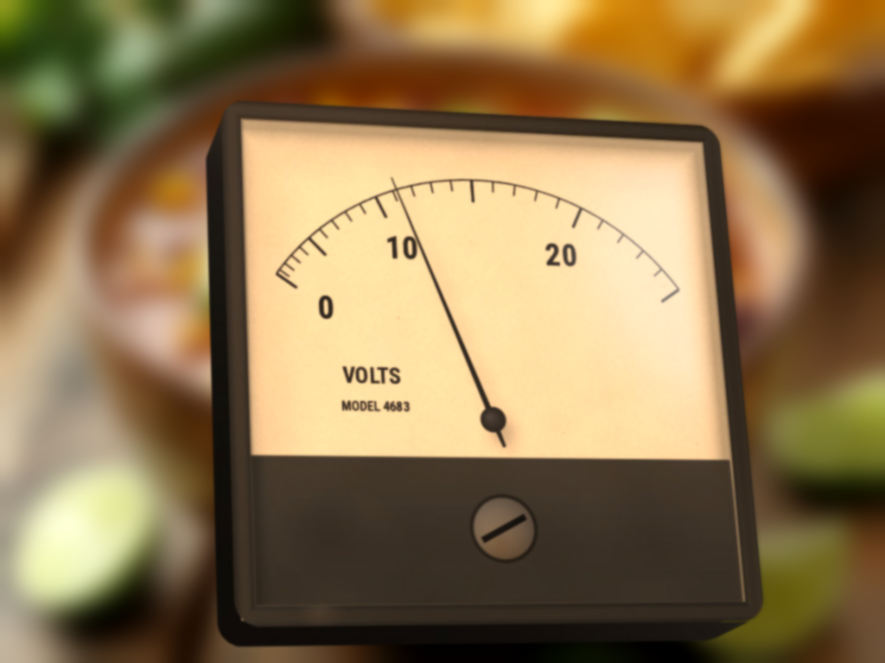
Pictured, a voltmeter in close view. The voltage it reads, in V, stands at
11 V
